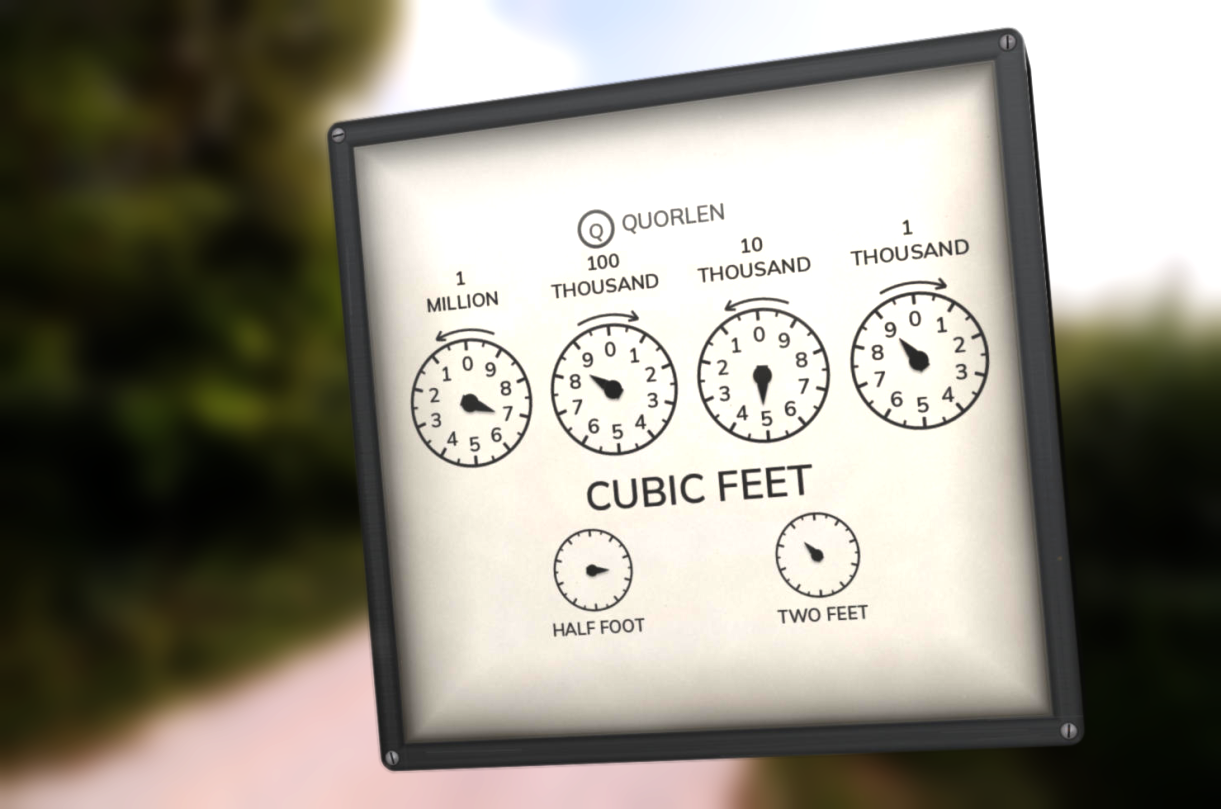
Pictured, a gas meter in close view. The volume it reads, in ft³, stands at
684900 ft³
